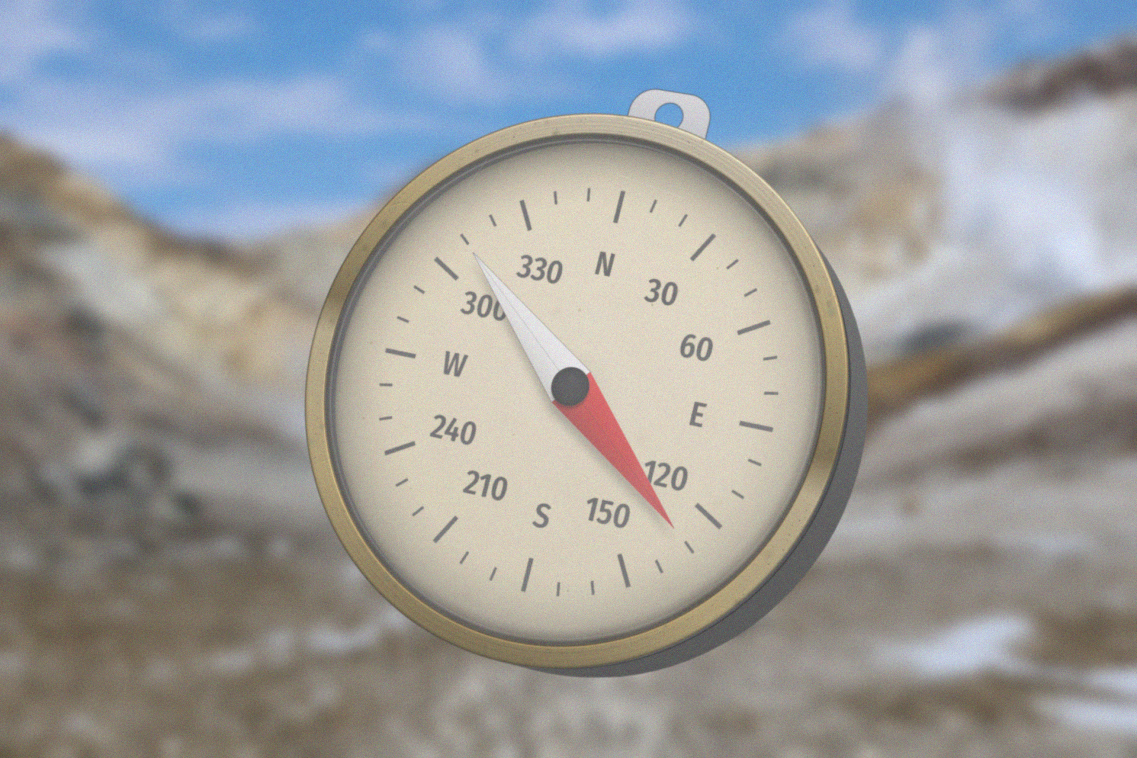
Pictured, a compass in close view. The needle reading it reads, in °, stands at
130 °
